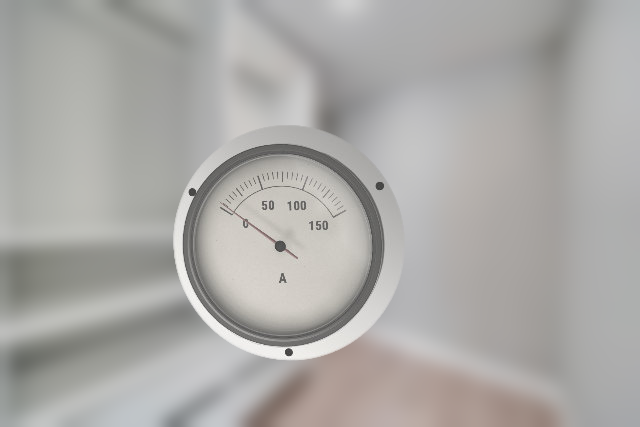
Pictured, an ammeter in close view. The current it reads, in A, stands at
5 A
